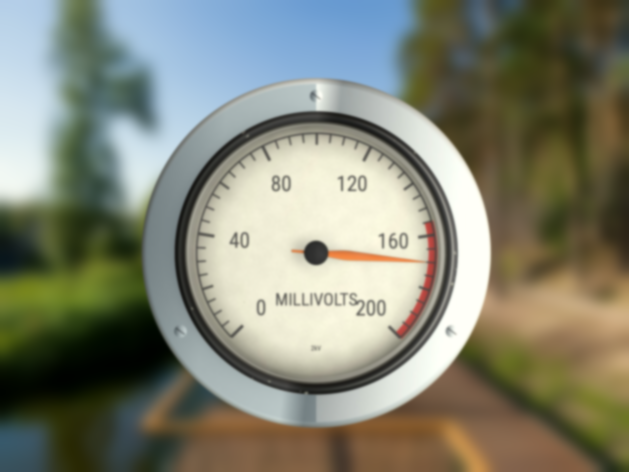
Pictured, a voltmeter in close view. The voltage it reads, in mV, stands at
170 mV
